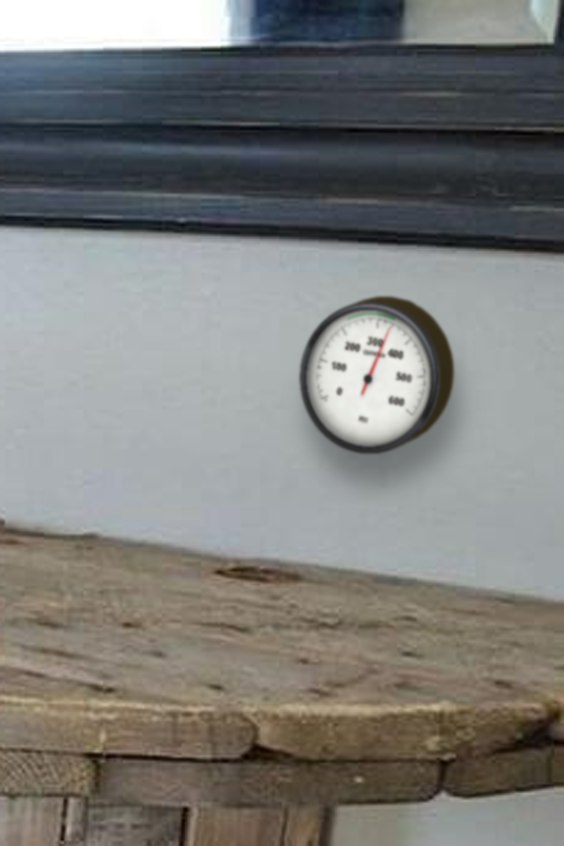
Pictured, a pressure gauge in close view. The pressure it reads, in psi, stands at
340 psi
